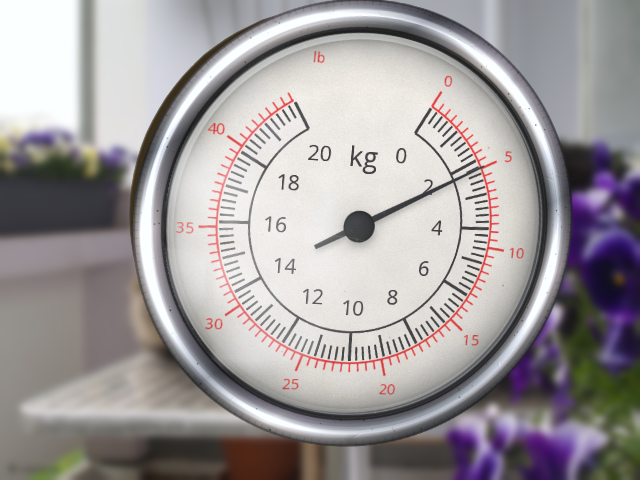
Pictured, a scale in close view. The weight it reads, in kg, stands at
2.2 kg
